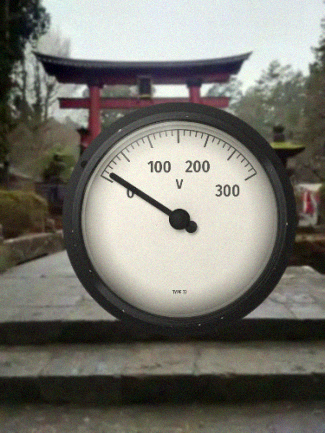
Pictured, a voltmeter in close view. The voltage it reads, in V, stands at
10 V
